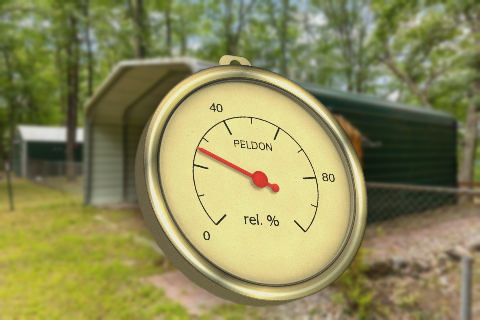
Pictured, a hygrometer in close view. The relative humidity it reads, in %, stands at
25 %
